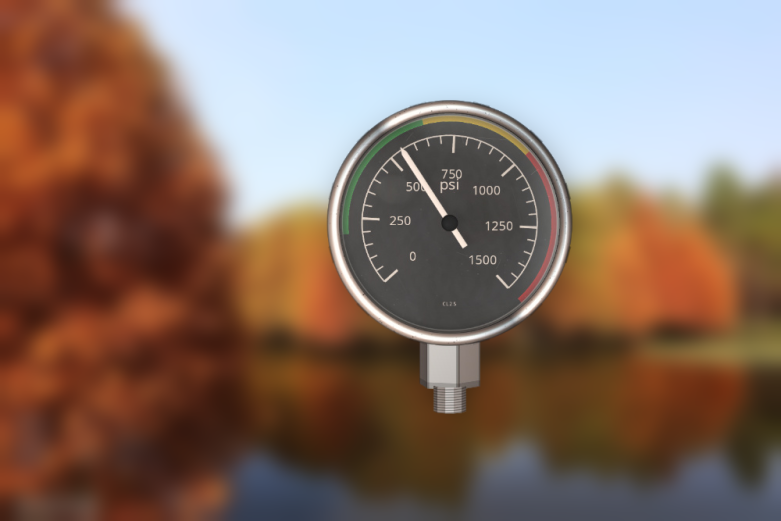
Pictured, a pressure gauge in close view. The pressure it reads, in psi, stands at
550 psi
